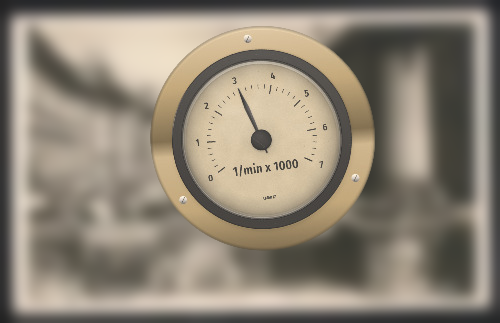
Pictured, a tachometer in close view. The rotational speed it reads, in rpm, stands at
3000 rpm
